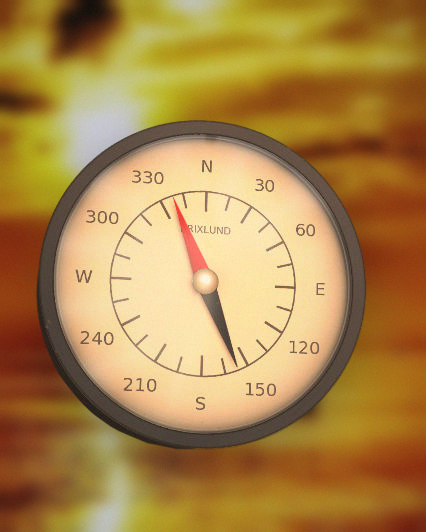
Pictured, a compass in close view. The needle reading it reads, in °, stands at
337.5 °
